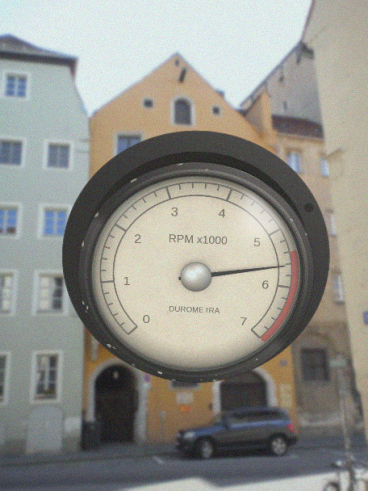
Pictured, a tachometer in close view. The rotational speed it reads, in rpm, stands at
5600 rpm
